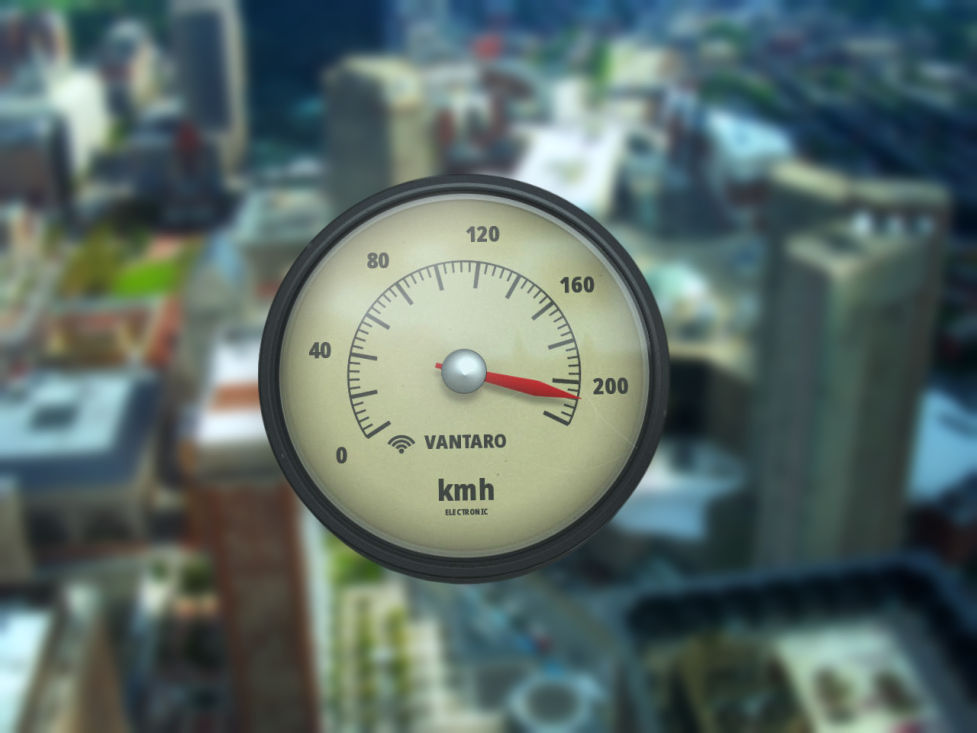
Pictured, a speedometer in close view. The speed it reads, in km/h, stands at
208 km/h
